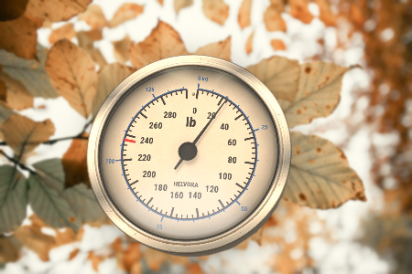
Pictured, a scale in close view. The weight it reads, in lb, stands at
24 lb
